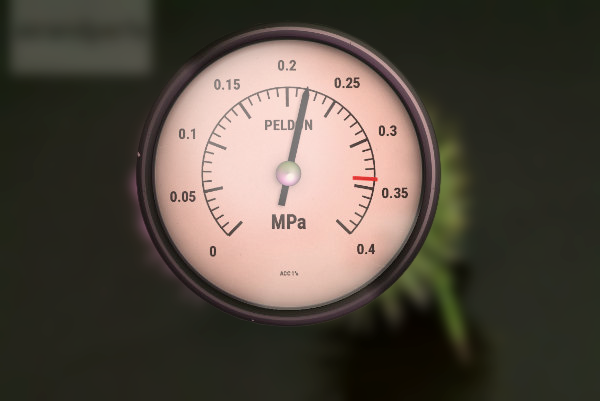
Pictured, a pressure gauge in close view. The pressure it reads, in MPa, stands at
0.22 MPa
